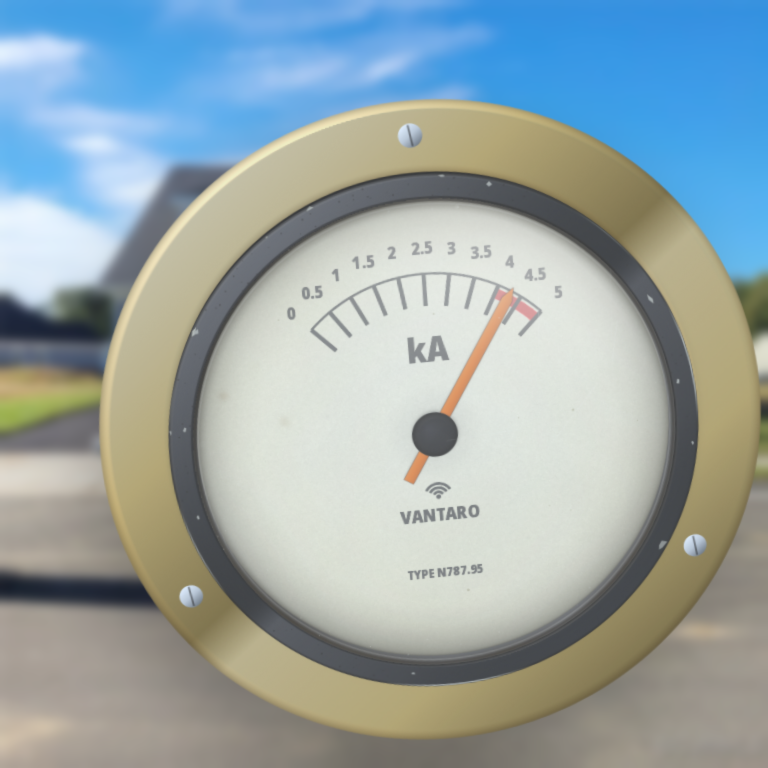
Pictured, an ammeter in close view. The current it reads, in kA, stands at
4.25 kA
